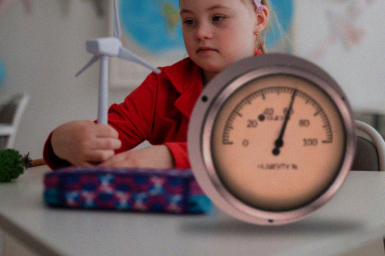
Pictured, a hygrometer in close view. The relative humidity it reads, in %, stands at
60 %
